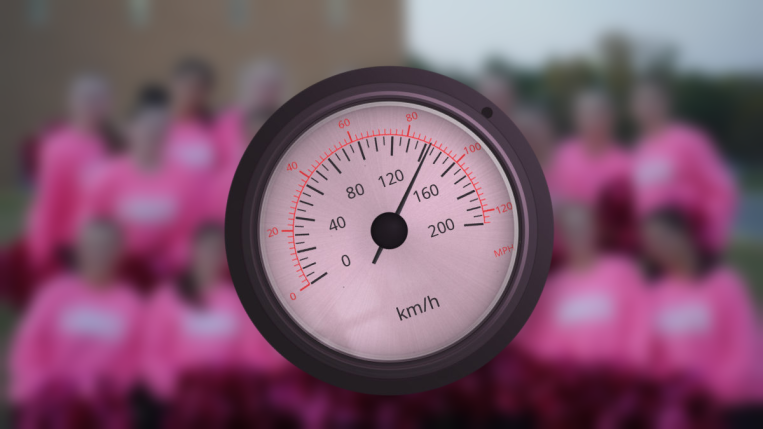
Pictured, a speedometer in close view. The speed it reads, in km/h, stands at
142.5 km/h
